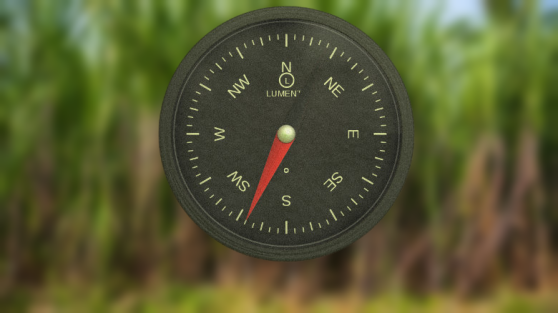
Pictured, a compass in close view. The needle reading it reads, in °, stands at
205 °
